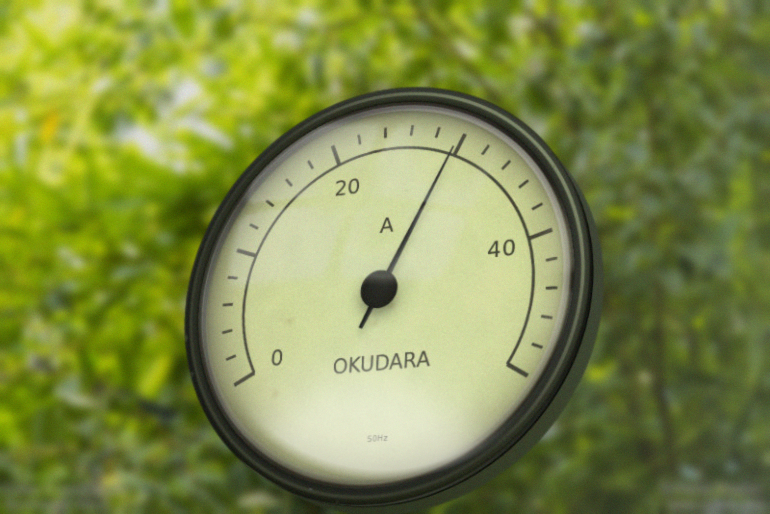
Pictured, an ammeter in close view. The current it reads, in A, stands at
30 A
